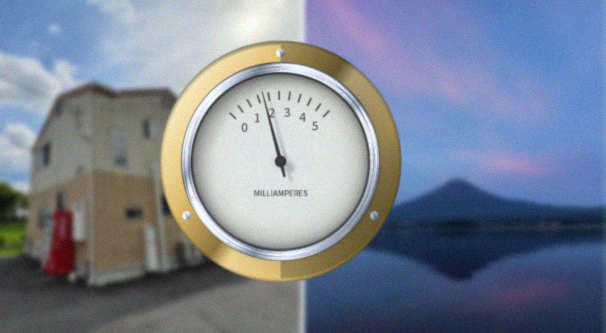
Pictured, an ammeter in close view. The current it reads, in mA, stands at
1.75 mA
